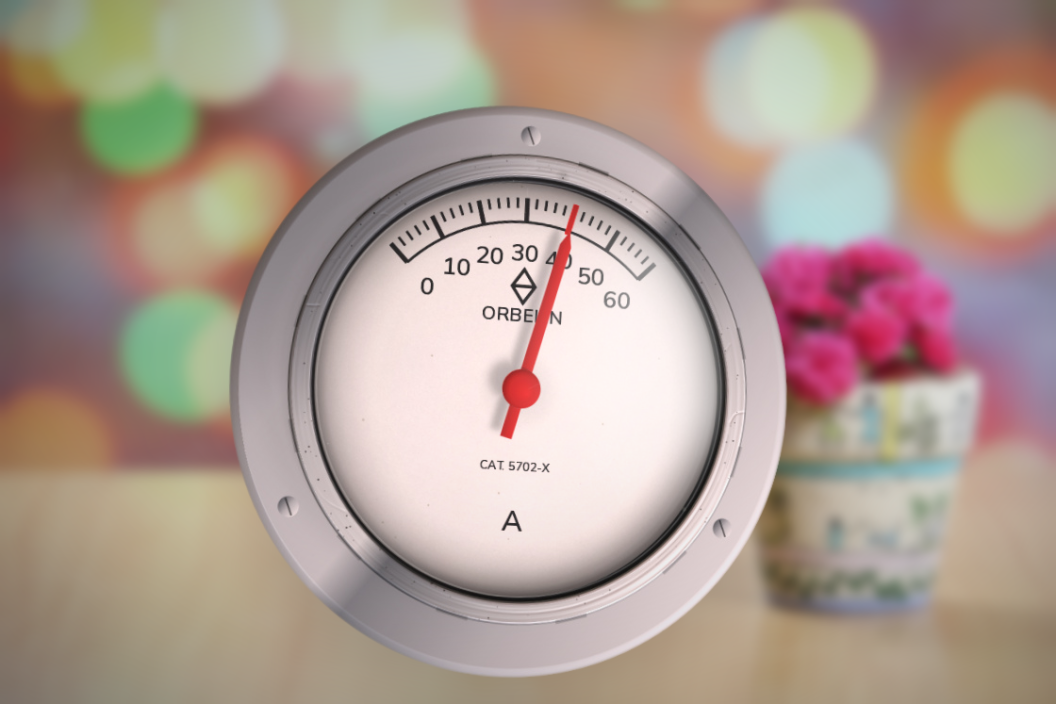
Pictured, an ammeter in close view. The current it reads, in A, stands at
40 A
